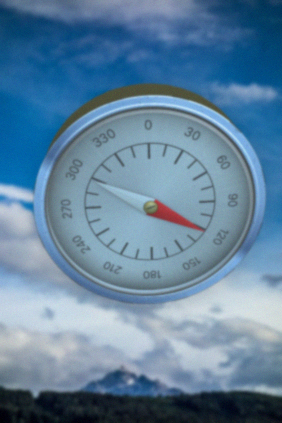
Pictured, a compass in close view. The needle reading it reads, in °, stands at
120 °
